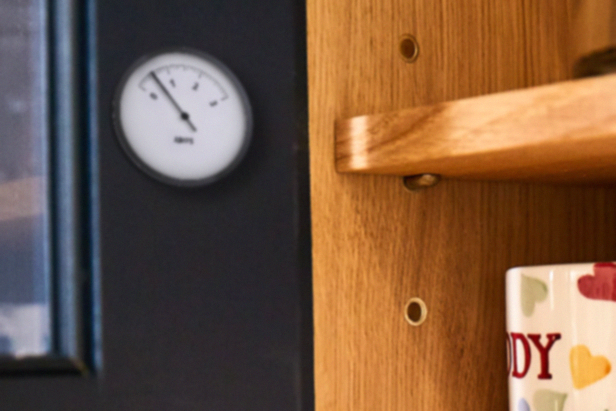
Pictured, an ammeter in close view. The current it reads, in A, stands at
0.5 A
